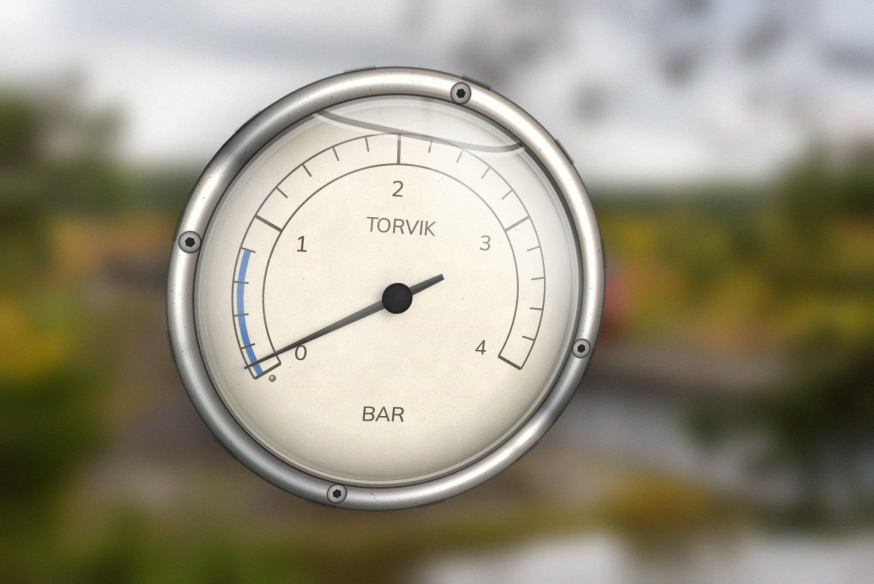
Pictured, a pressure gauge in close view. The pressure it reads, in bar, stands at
0.1 bar
